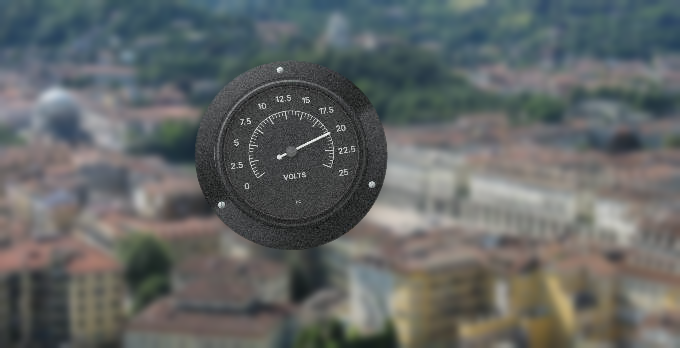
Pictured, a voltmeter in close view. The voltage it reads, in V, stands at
20 V
